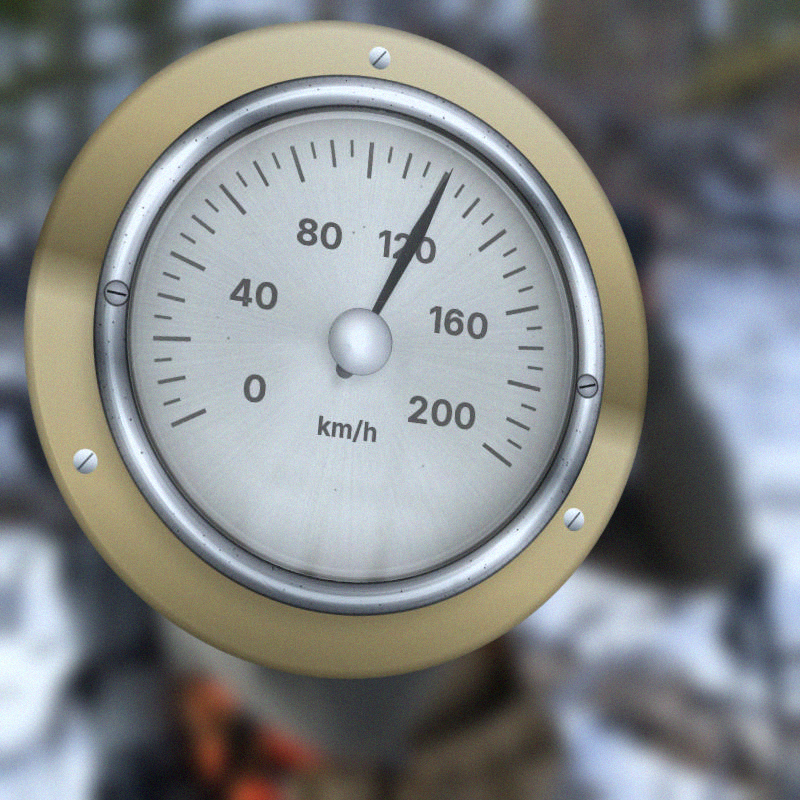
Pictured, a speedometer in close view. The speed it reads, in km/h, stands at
120 km/h
